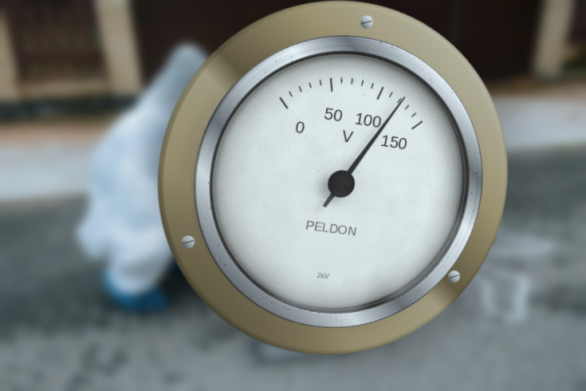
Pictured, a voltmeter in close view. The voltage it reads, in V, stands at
120 V
